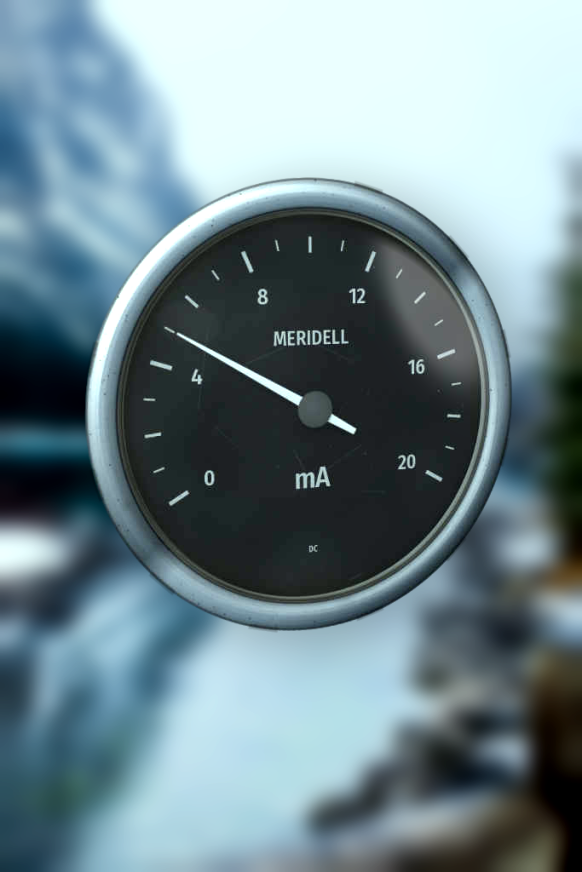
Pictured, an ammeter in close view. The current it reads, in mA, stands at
5 mA
